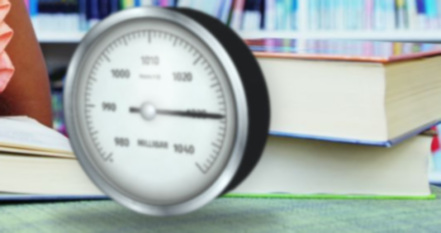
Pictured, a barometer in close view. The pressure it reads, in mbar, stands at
1030 mbar
